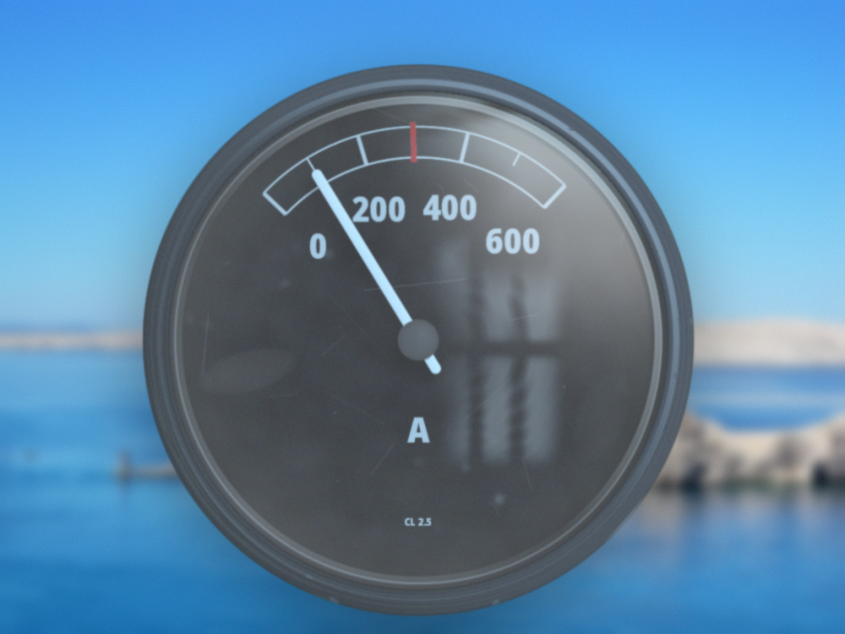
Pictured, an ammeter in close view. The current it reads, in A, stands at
100 A
